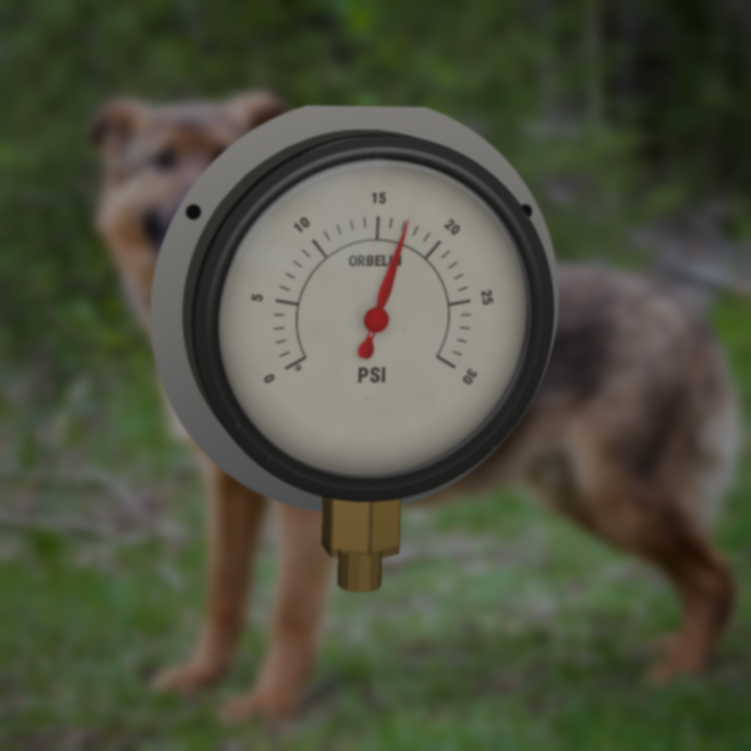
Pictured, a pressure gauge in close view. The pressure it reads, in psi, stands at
17 psi
